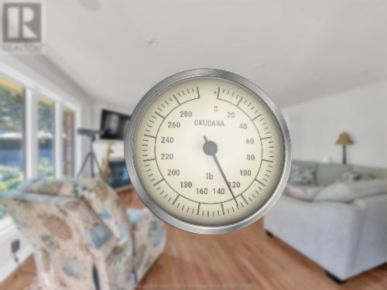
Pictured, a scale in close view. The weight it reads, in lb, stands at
128 lb
